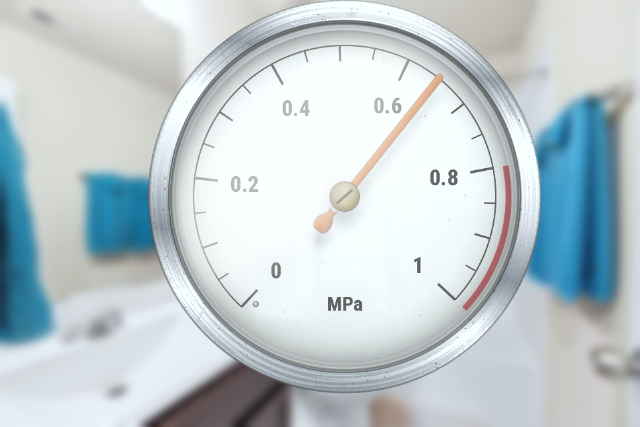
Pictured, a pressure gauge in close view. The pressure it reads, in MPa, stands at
0.65 MPa
